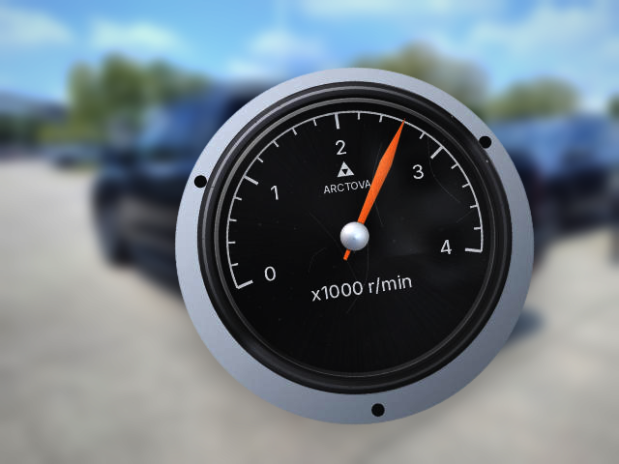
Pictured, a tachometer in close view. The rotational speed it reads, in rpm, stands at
2600 rpm
